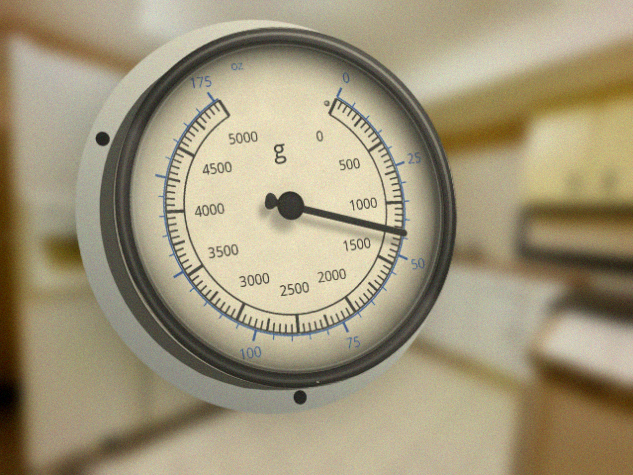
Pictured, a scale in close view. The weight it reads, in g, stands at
1250 g
